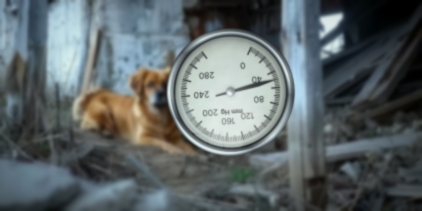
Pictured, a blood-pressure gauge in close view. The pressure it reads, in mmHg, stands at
50 mmHg
